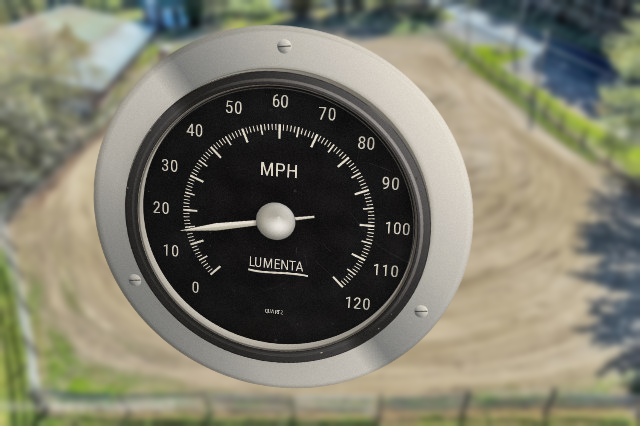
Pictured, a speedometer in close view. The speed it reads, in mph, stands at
15 mph
